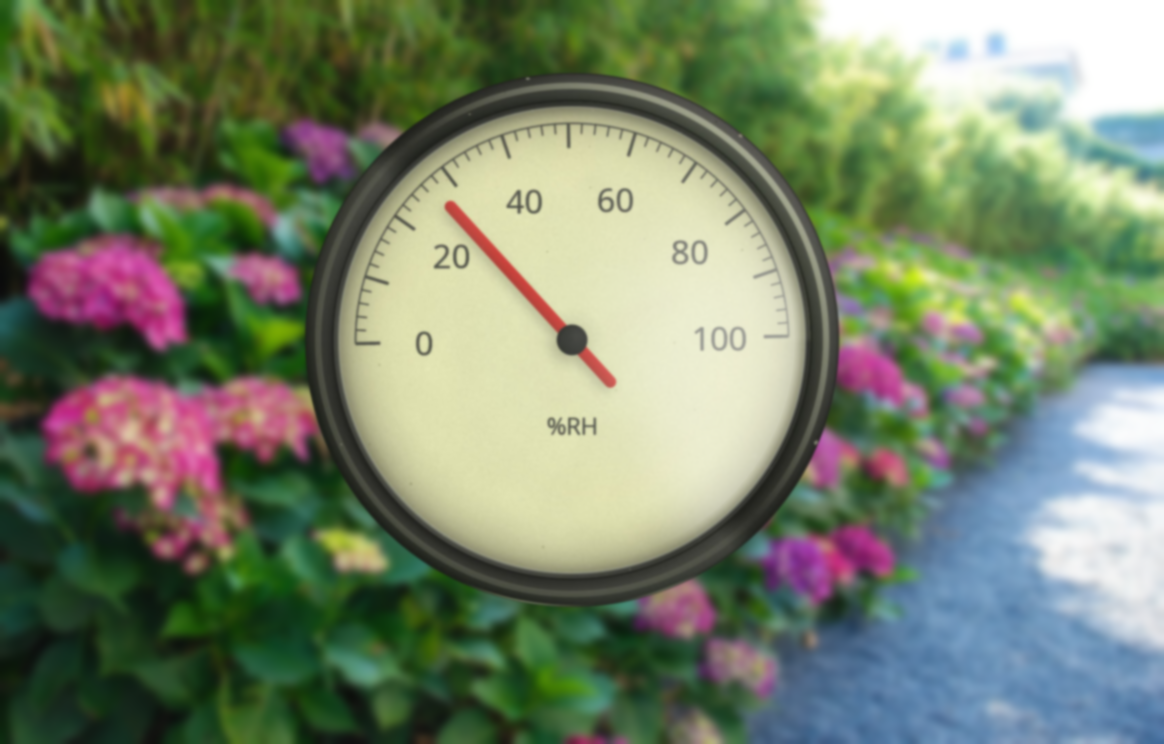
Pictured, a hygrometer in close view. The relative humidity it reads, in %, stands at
27 %
